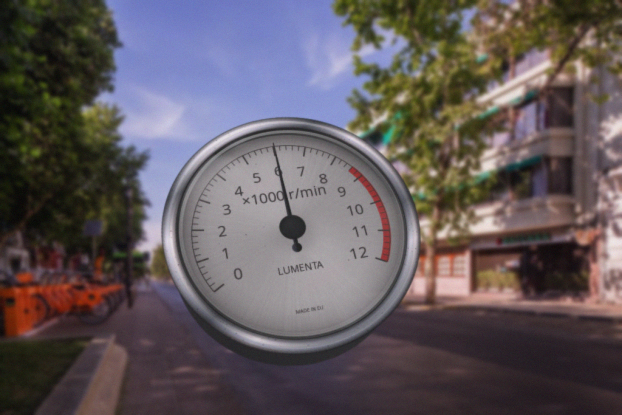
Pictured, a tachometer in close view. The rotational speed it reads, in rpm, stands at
6000 rpm
